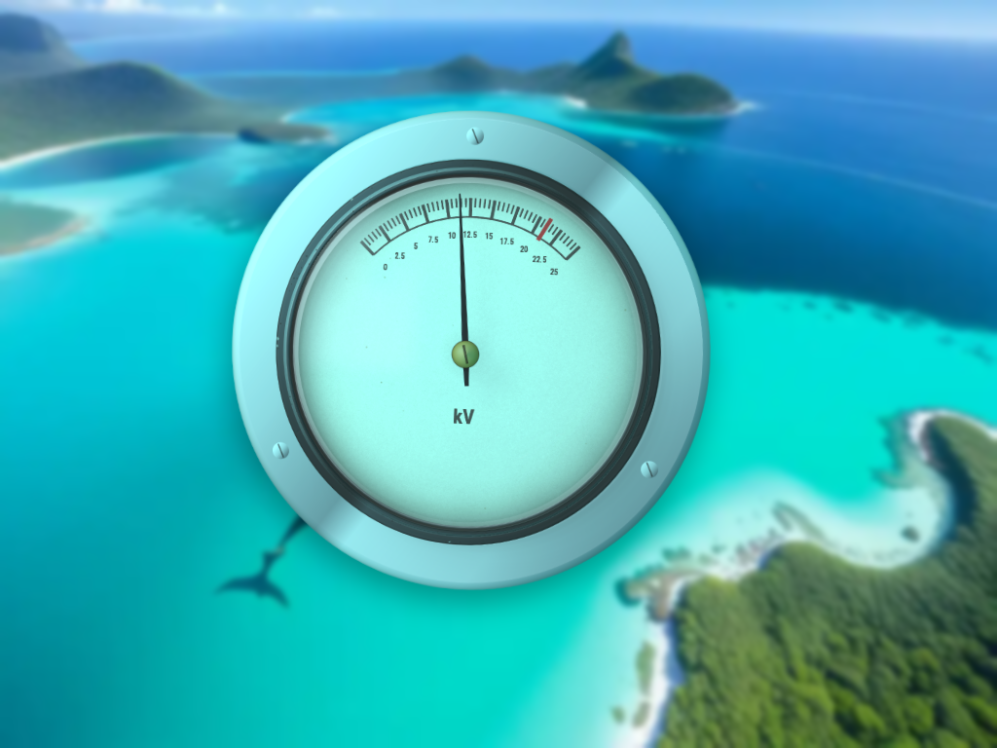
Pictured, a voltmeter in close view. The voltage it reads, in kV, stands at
11.5 kV
